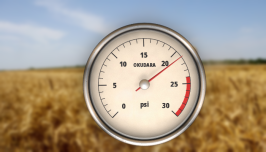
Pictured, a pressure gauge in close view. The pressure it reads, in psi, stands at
21 psi
